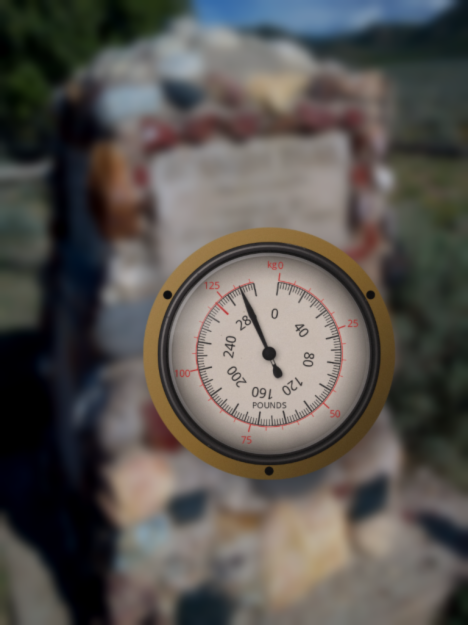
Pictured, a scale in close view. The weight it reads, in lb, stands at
290 lb
